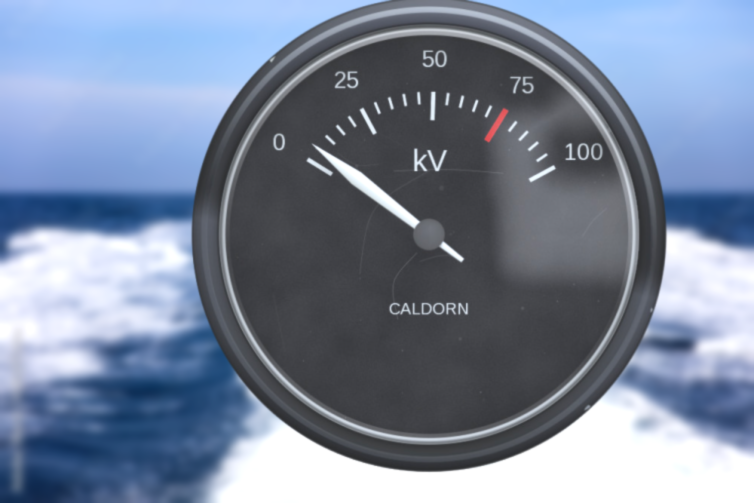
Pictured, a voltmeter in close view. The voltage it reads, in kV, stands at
5 kV
